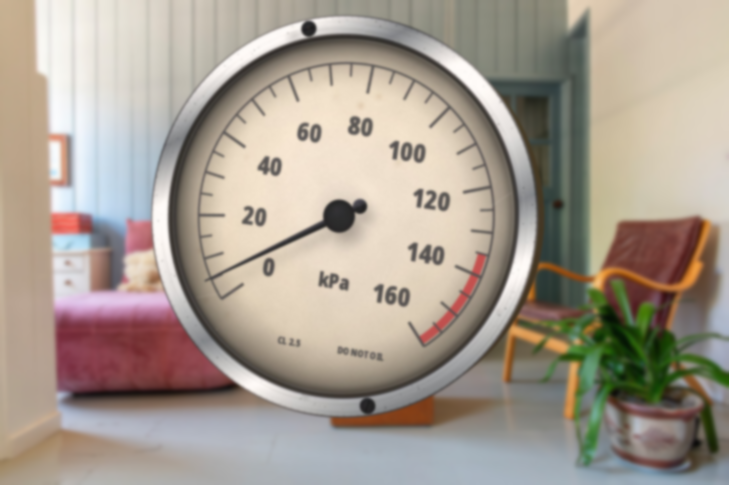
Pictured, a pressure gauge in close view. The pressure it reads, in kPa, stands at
5 kPa
